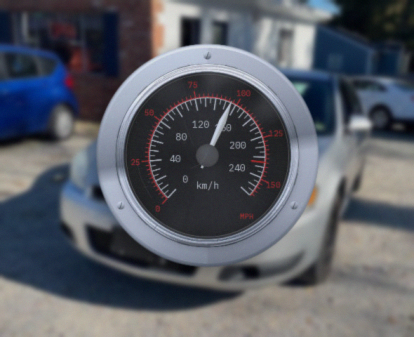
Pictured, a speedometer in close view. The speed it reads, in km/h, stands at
155 km/h
